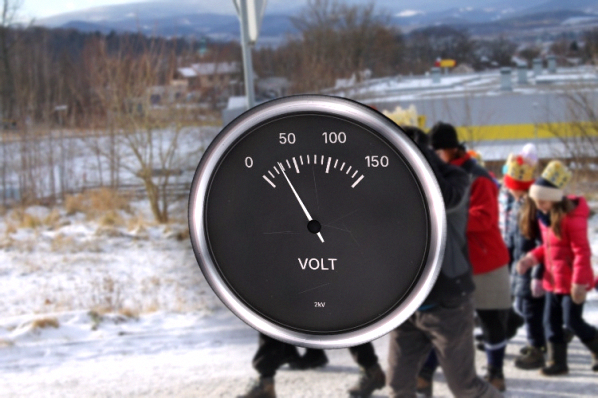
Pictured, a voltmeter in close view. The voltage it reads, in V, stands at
30 V
